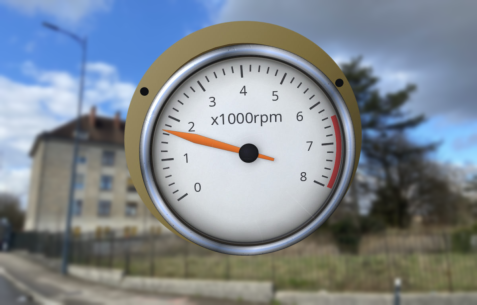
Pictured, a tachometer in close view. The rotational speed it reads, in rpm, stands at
1700 rpm
